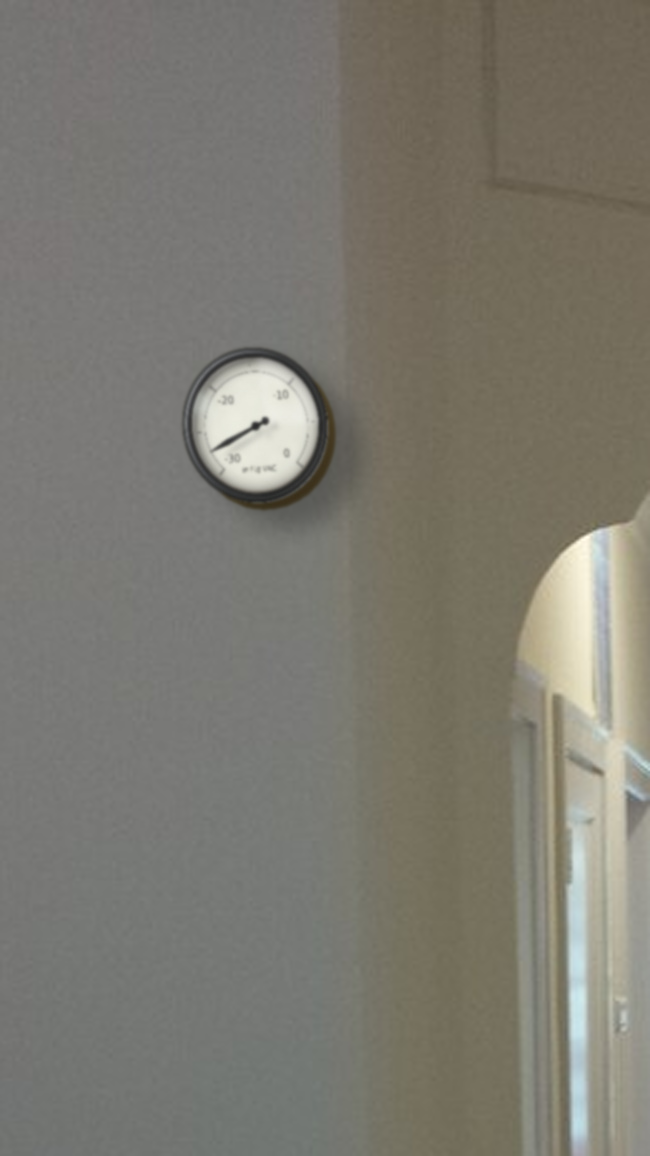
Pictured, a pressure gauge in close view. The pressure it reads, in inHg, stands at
-27.5 inHg
